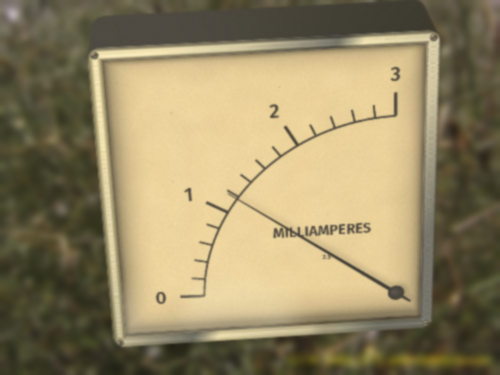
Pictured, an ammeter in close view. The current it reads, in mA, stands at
1.2 mA
